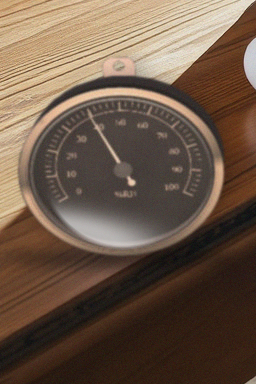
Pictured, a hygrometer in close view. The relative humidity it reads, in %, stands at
40 %
